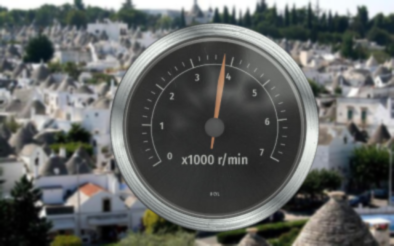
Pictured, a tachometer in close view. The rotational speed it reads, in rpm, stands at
3800 rpm
